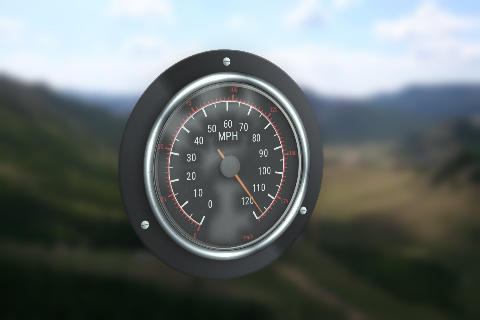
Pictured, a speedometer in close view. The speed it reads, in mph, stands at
117.5 mph
